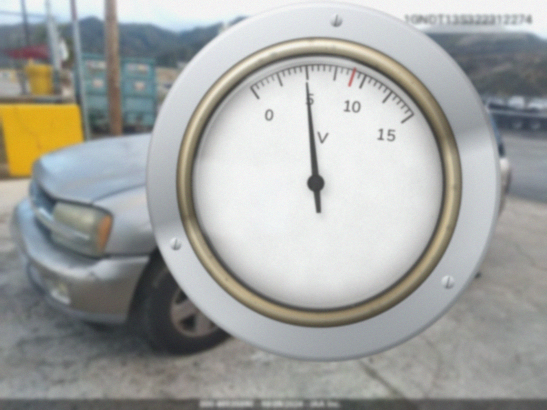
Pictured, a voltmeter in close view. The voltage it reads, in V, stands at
5 V
